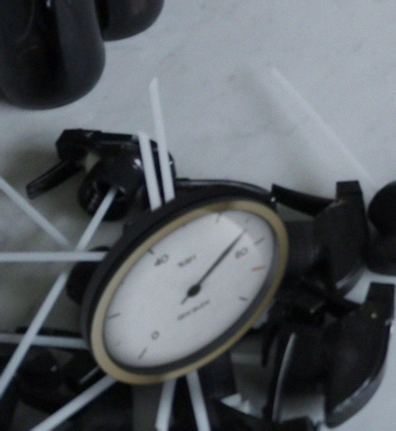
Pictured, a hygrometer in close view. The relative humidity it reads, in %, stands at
70 %
